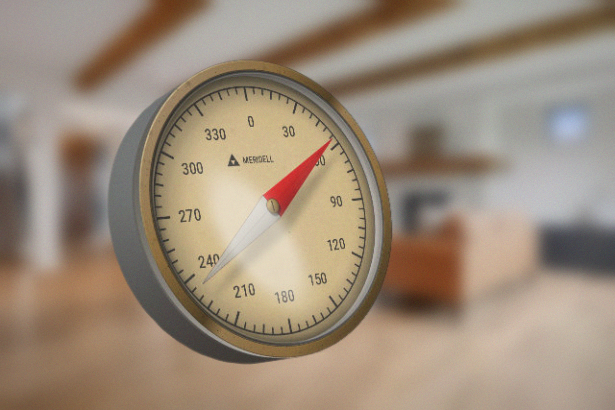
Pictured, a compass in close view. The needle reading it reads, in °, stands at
55 °
